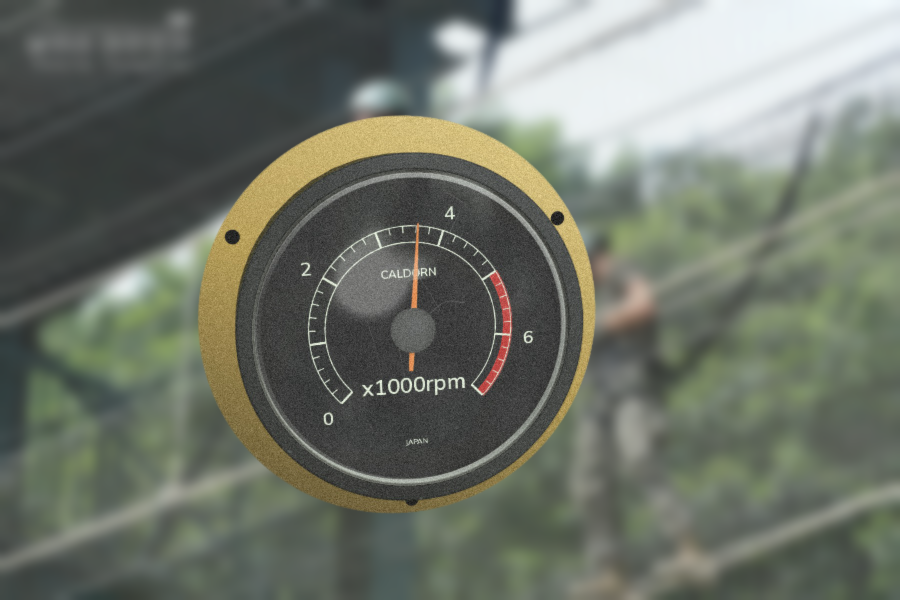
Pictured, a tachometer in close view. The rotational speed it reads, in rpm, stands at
3600 rpm
